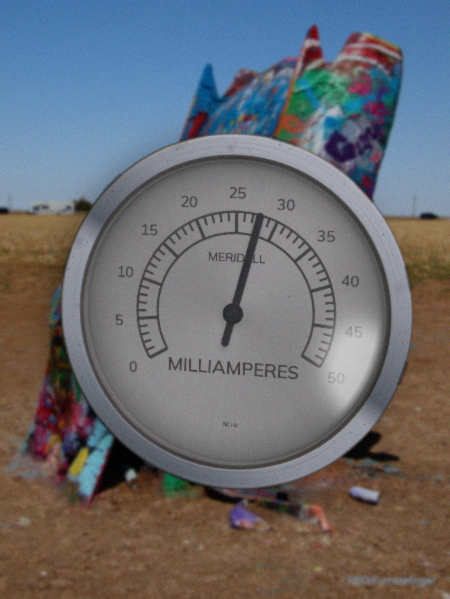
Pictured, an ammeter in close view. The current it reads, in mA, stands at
28 mA
